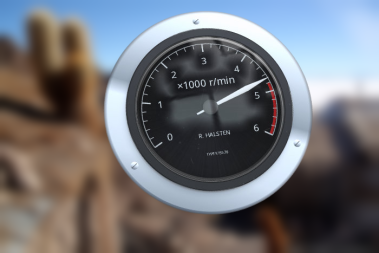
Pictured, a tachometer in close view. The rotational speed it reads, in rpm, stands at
4700 rpm
